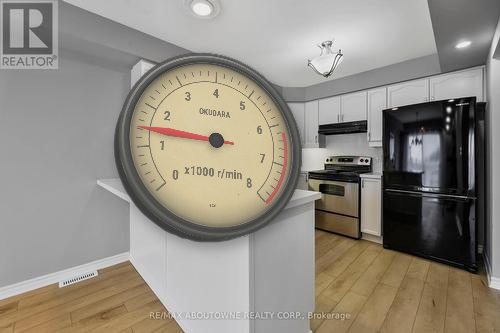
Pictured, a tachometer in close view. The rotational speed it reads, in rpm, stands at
1400 rpm
